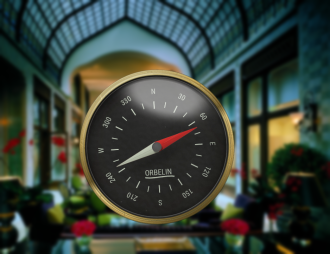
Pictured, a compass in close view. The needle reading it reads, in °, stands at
67.5 °
